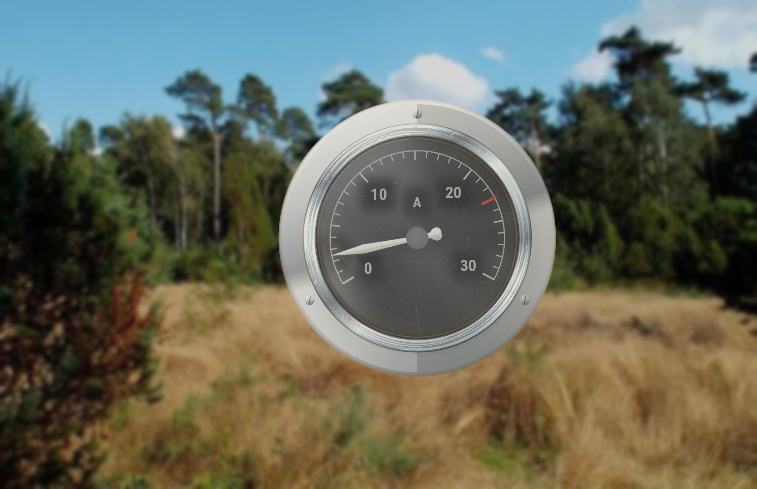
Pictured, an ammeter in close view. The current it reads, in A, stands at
2.5 A
